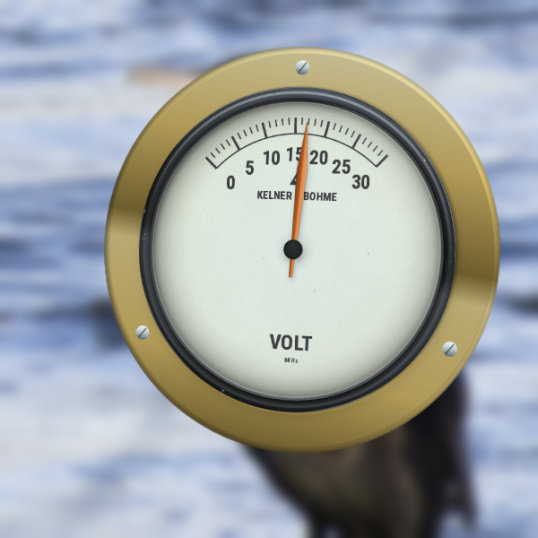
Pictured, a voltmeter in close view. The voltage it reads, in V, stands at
17 V
